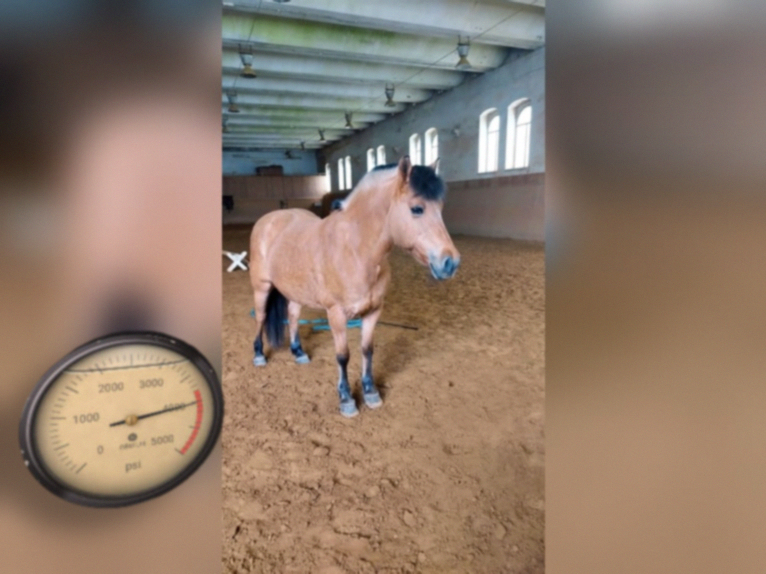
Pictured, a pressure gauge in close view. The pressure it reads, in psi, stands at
4000 psi
